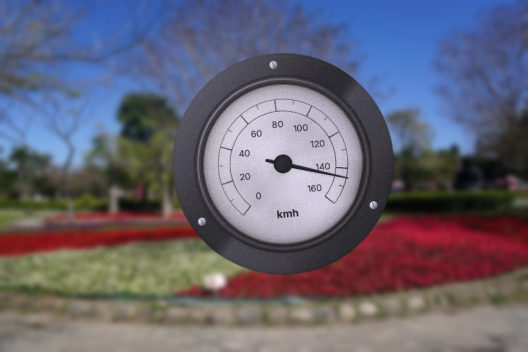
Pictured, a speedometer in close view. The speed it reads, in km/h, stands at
145 km/h
